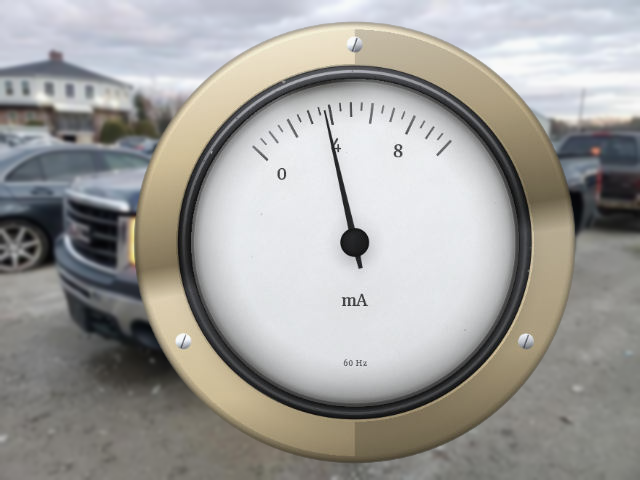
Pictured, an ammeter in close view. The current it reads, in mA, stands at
3.75 mA
